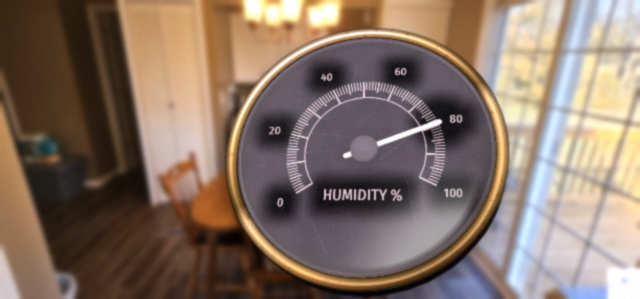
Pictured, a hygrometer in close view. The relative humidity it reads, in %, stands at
80 %
